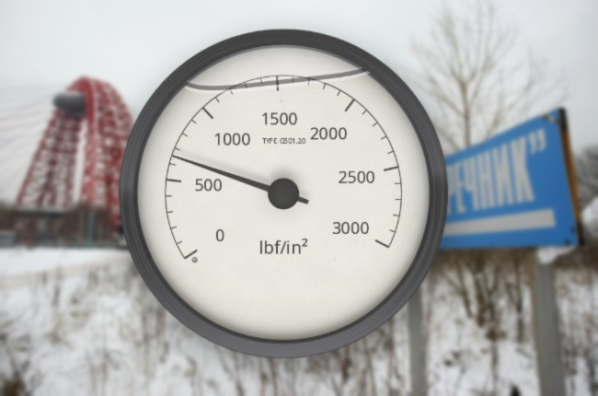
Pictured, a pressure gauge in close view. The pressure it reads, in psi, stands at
650 psi
